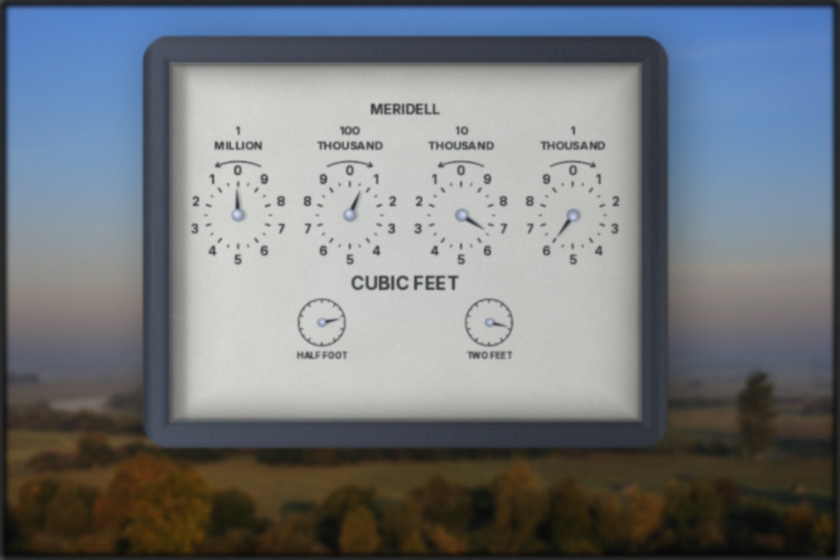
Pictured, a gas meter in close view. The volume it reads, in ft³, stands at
6600 ft³
